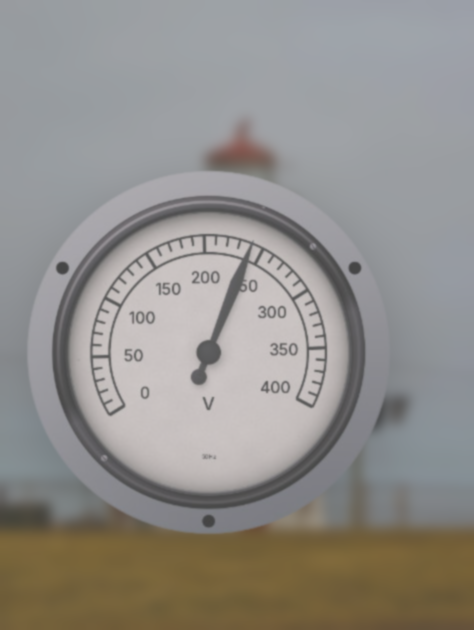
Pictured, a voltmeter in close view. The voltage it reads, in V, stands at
240 V
